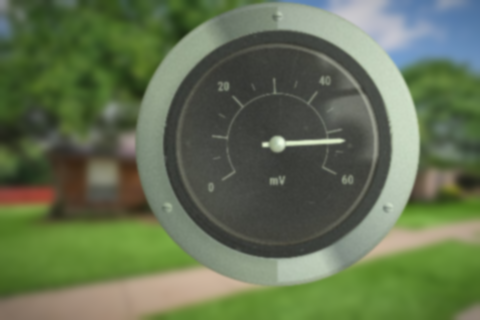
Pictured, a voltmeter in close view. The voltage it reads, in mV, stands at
52.5 mV
